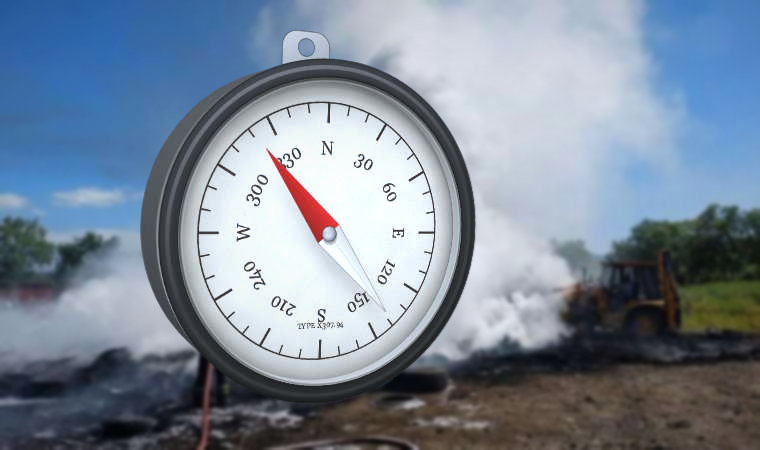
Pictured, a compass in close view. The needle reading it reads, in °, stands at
320 °
